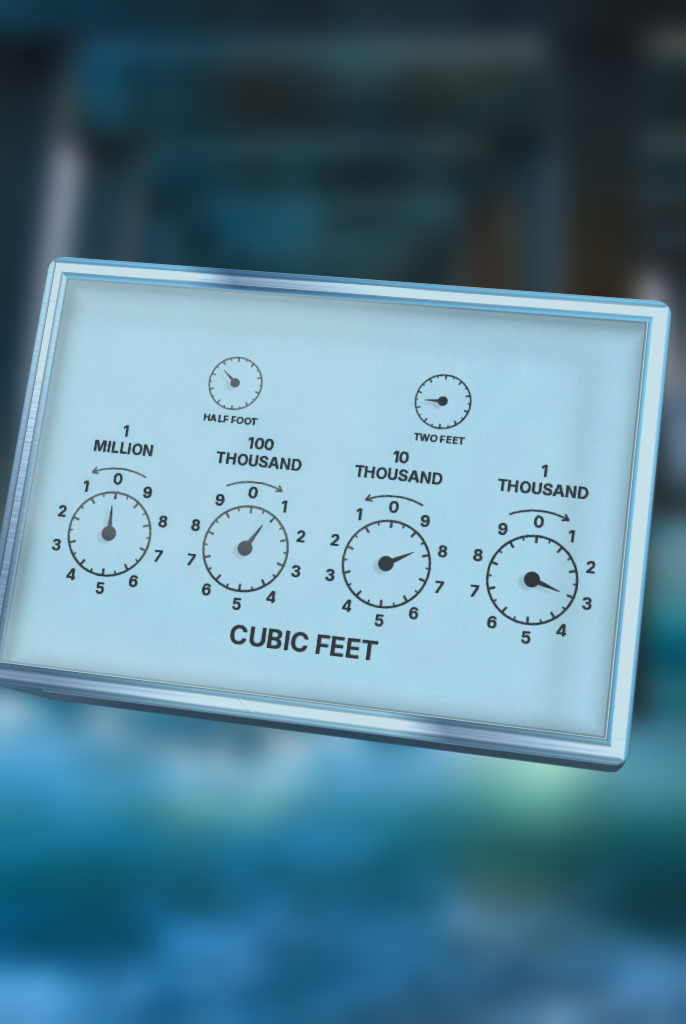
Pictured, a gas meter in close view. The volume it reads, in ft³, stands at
8300 ft³
